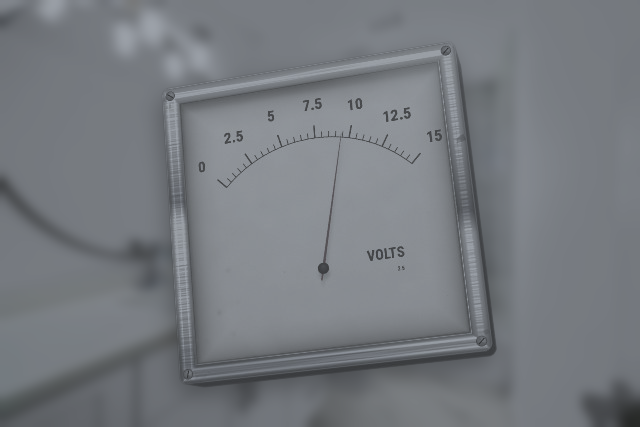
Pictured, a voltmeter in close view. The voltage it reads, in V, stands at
9.5 V
